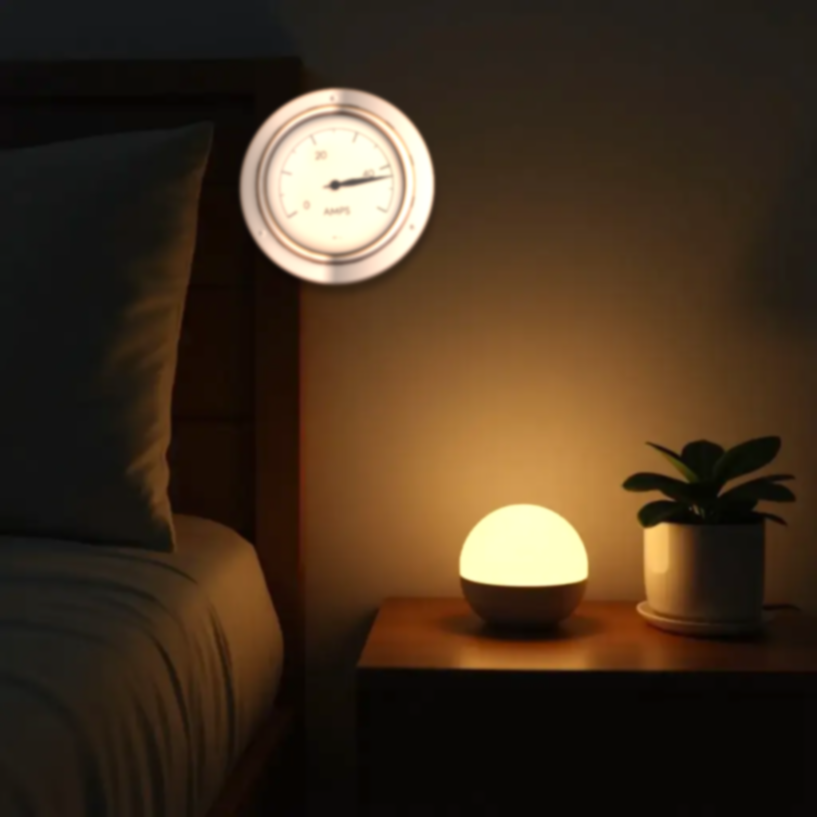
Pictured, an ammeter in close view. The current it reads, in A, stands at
42.5 A
